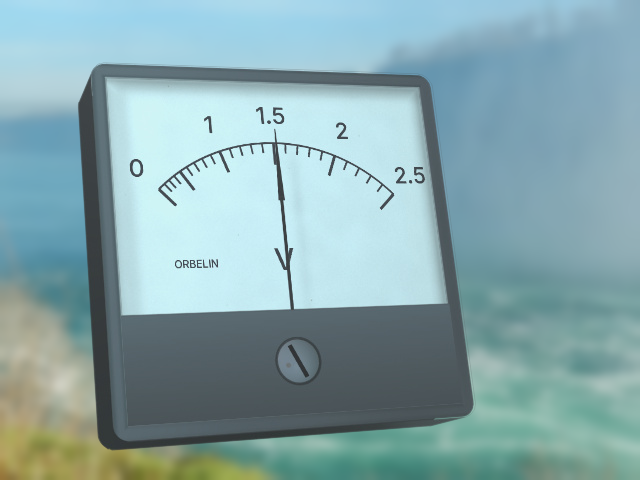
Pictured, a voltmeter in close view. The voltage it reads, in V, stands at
1.5 V
